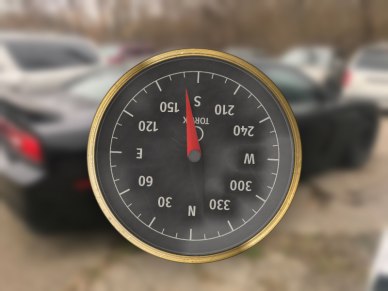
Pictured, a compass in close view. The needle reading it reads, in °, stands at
170 °
